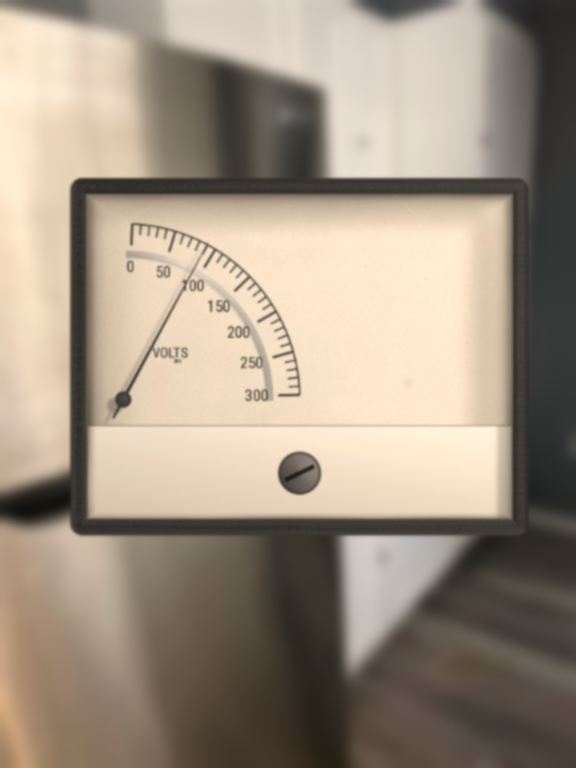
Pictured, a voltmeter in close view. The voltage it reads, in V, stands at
90 V
